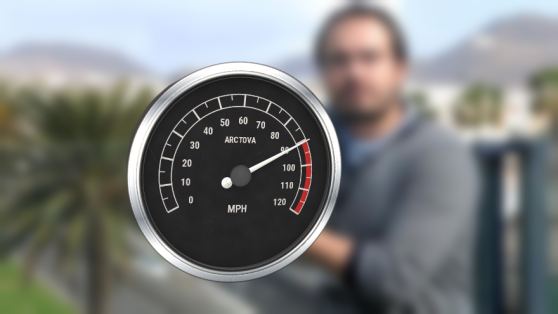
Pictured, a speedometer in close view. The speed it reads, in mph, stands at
90 mph
